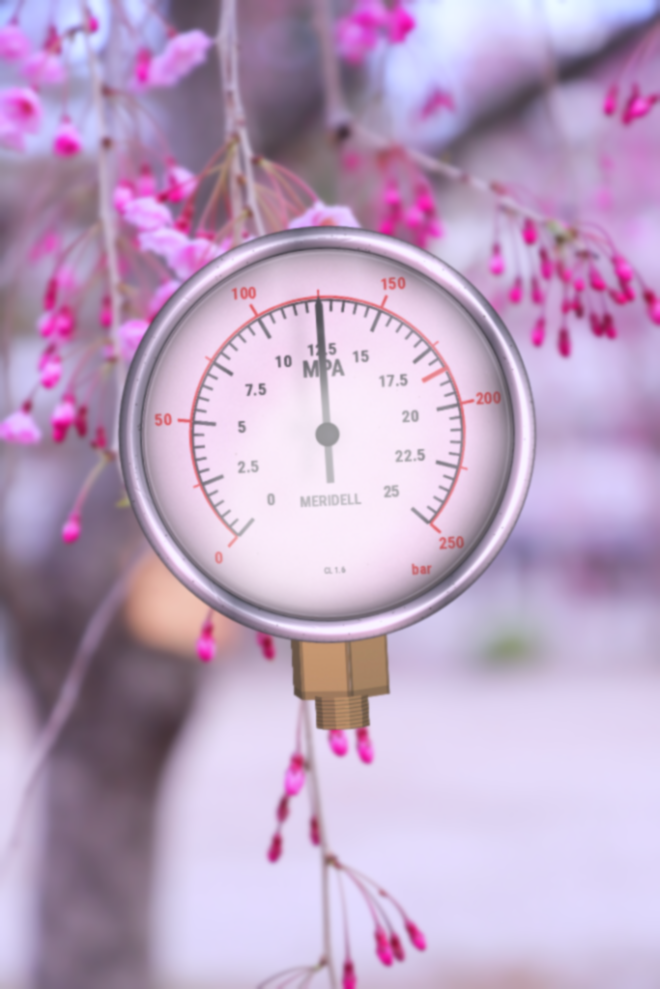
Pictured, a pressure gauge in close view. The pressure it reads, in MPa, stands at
12.5 MPa
